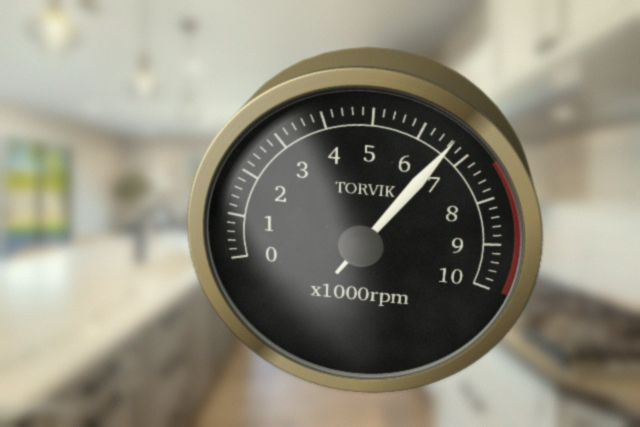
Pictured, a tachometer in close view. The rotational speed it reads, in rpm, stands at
6600 rpm
